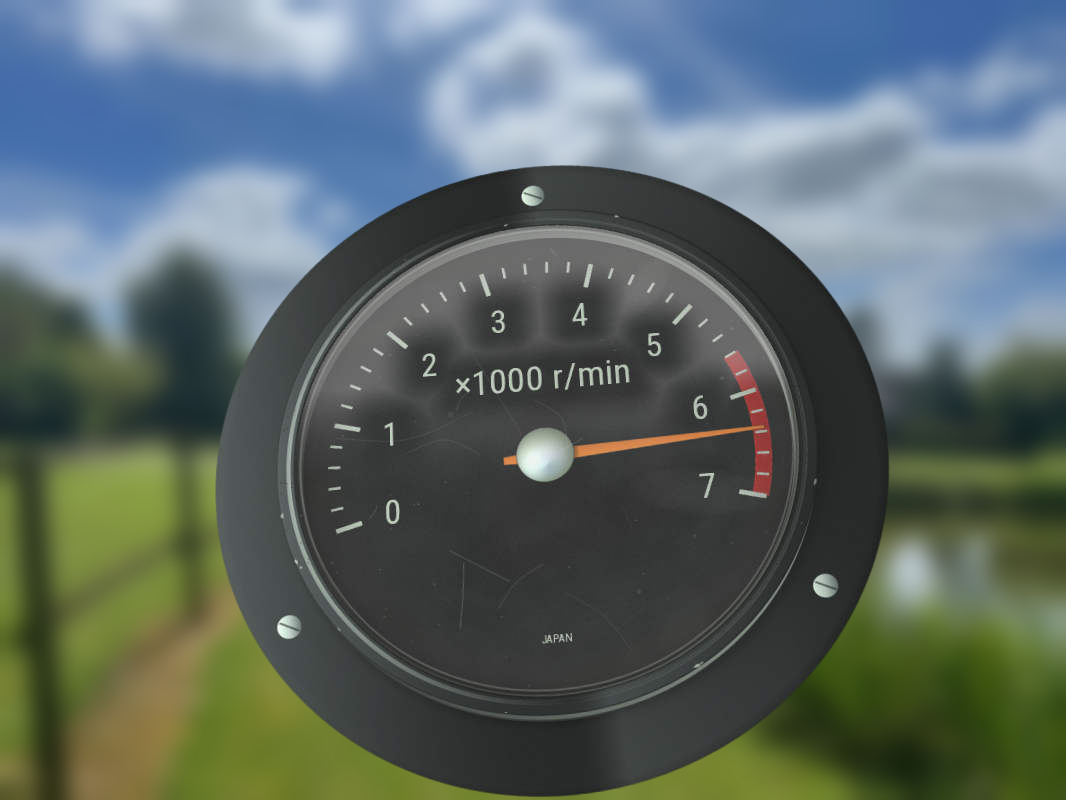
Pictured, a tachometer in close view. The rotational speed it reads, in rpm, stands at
6400 rpm
